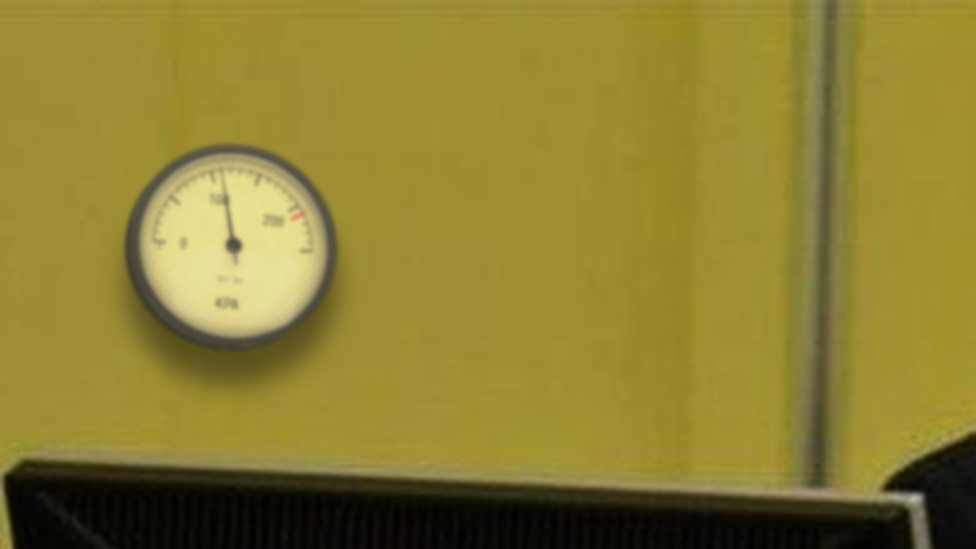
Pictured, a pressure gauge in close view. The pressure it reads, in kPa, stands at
110 kPa
